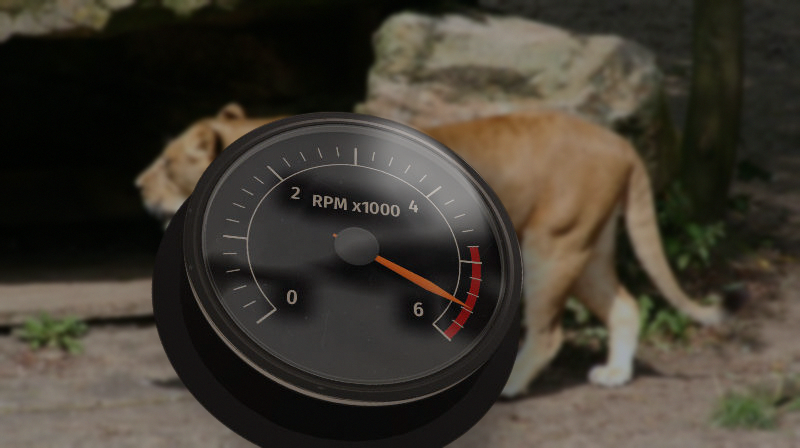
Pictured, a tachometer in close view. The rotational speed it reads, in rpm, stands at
5600 rpm
